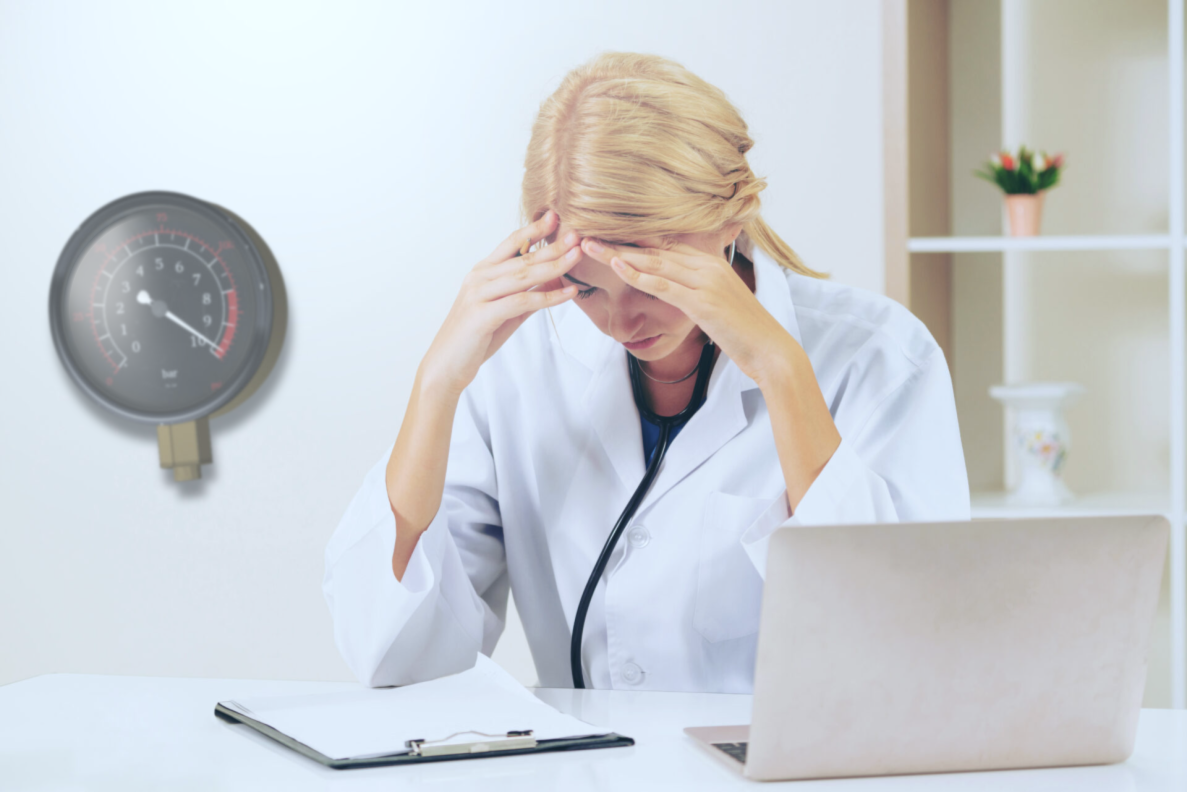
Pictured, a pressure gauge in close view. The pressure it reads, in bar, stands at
9.75 bar
